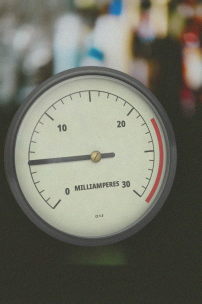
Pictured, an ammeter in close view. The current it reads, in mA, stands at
5 mA
